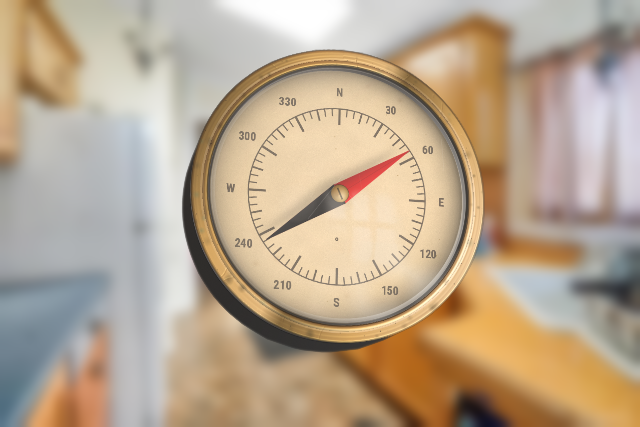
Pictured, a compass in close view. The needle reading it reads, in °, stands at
55 °
